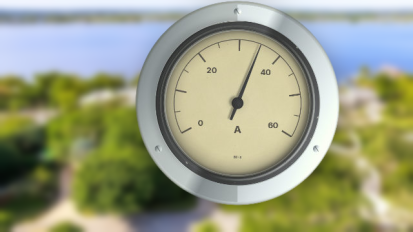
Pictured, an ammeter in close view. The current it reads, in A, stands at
35 A
